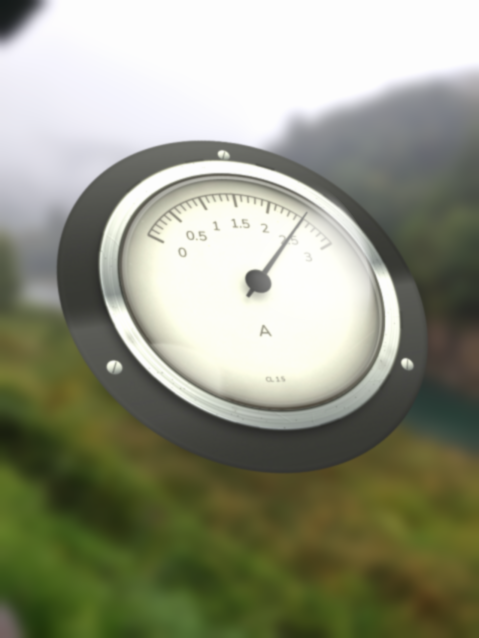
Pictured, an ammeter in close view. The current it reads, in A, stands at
2.5 A
